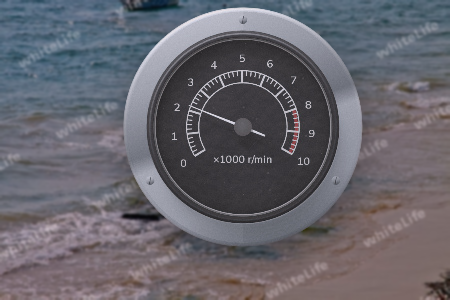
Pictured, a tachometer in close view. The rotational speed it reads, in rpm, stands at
2200 rpm
